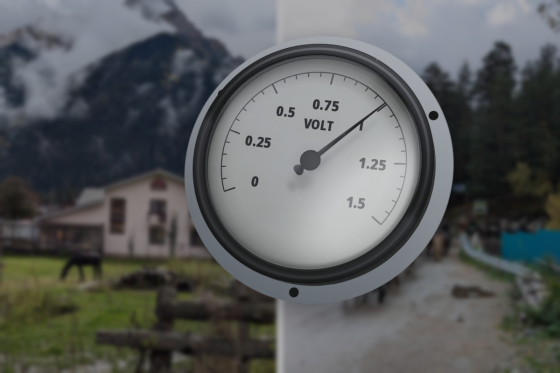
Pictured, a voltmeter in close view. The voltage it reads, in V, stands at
1 V
